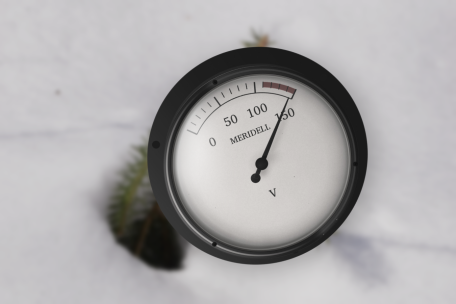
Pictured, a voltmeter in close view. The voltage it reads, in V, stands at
145 V
